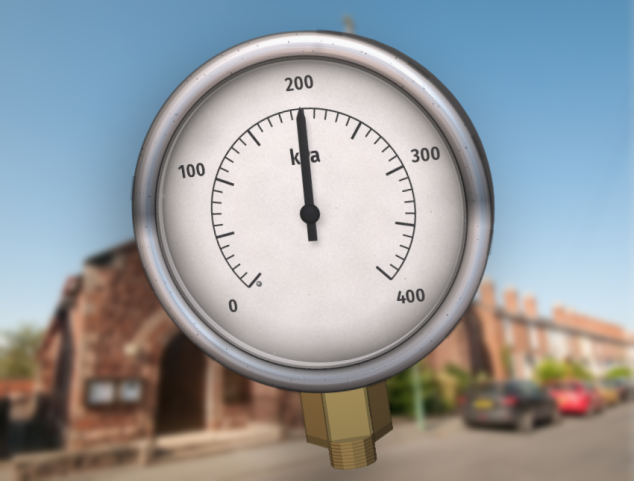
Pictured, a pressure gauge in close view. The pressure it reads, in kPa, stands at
200 kPa
